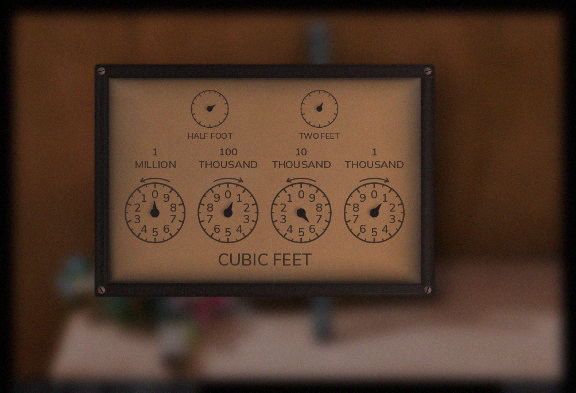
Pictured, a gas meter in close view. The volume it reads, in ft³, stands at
6100 ft³
